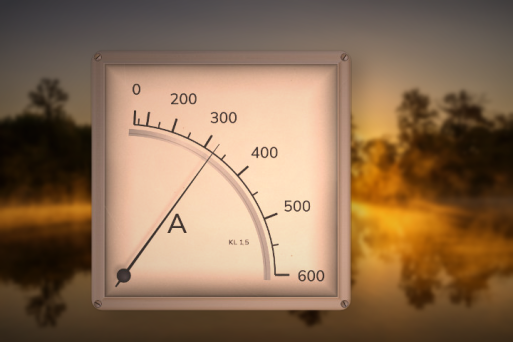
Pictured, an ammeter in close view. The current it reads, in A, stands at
325 A
